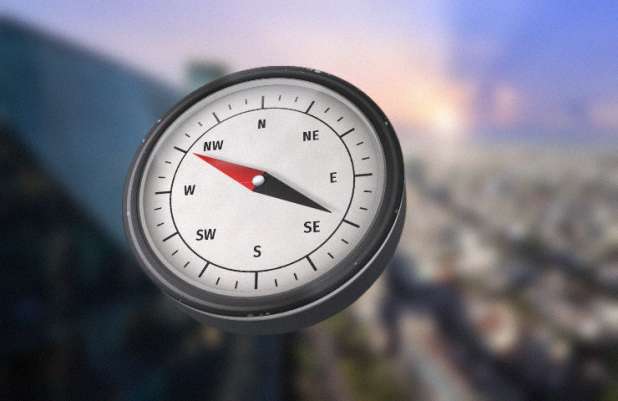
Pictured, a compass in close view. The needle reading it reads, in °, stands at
300 °
